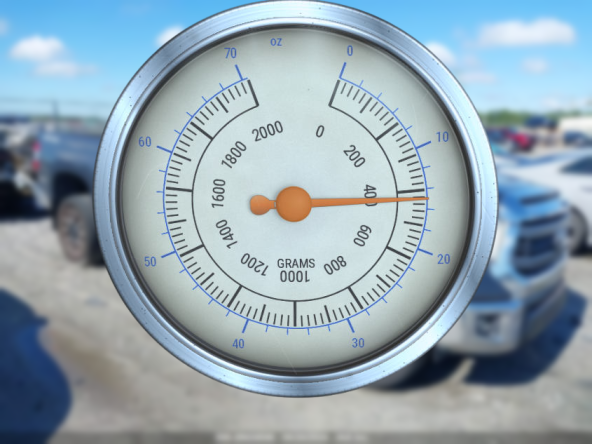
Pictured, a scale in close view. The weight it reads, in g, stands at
420 g
